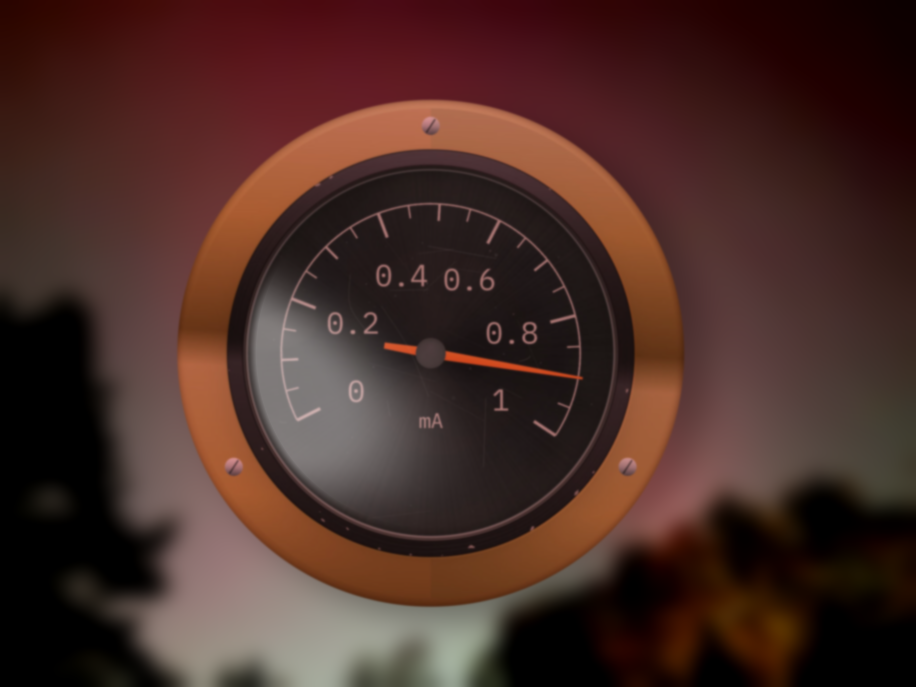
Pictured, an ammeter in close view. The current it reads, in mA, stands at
0.9 mA
